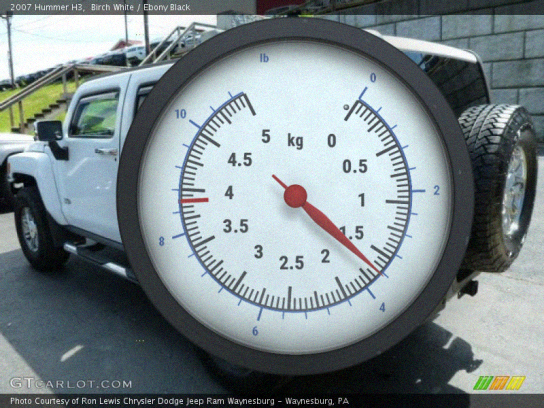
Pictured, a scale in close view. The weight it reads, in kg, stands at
1.65 kg
